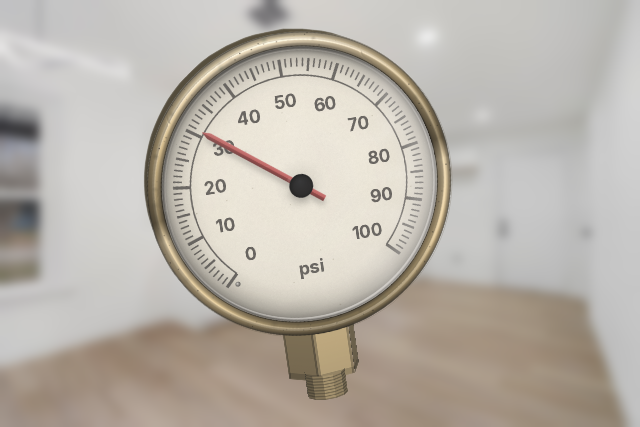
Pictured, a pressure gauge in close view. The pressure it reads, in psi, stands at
31 psi
